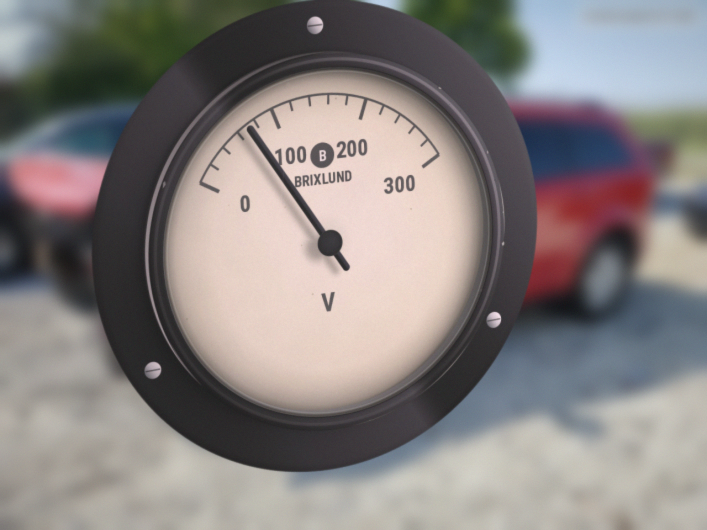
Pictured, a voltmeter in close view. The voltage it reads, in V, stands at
70 V
